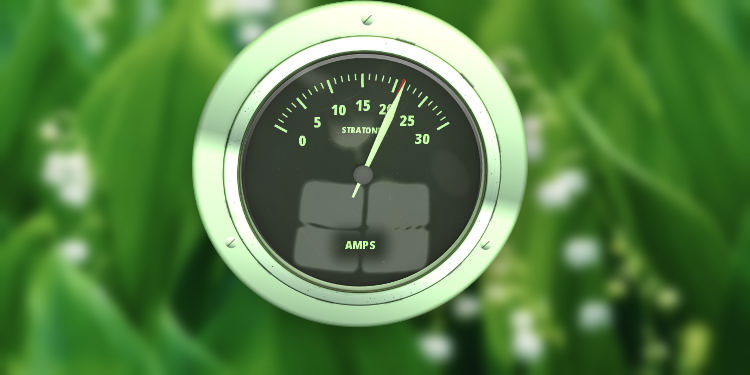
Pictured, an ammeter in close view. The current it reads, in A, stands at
21 A
